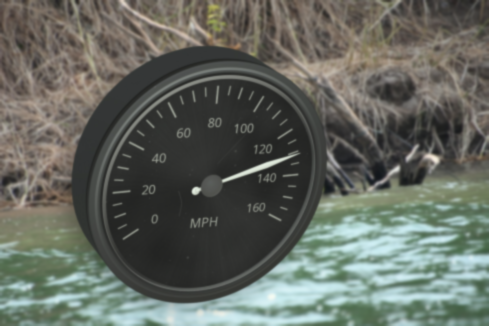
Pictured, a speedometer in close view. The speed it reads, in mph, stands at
130 mph
